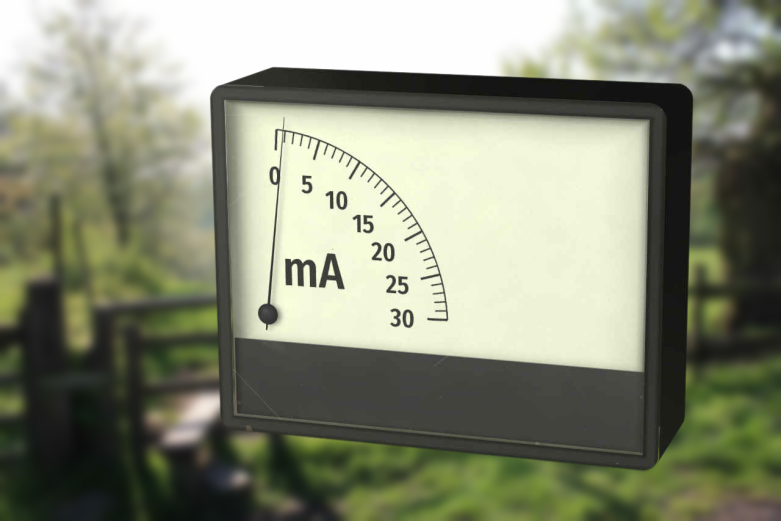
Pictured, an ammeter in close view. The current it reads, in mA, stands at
1 mA
